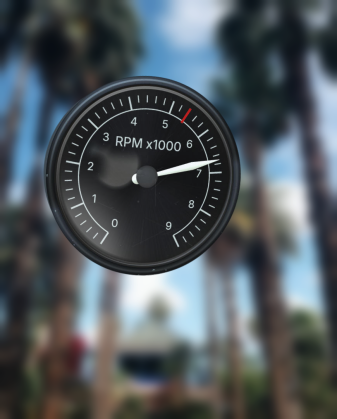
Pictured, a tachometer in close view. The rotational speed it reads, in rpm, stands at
6700 rpm
